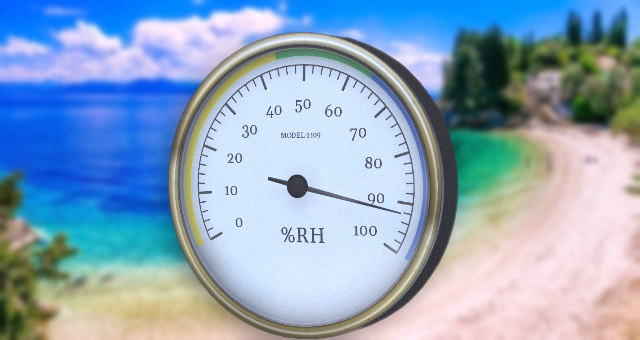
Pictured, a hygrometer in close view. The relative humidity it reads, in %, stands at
92 %
